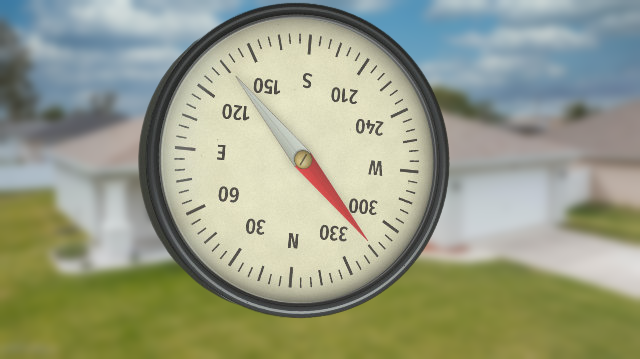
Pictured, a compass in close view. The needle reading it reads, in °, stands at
315 °
